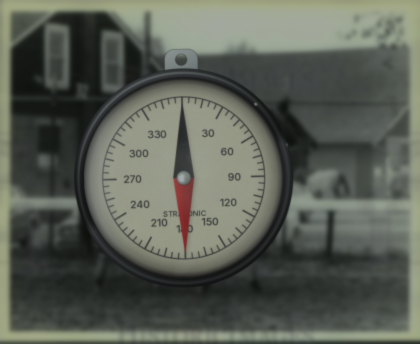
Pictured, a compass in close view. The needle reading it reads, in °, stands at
180 °
